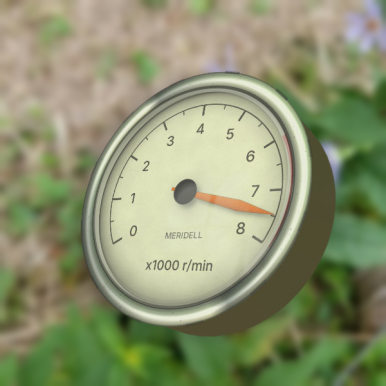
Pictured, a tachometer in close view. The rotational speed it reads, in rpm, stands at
7500 rpm
